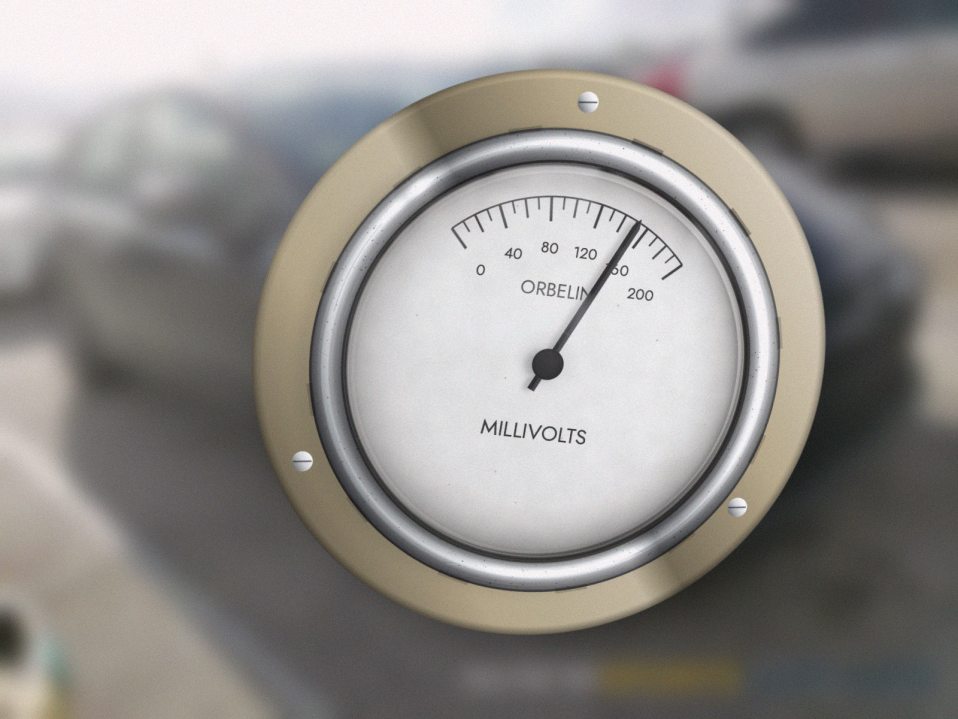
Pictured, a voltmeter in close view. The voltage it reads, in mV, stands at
150 mV
